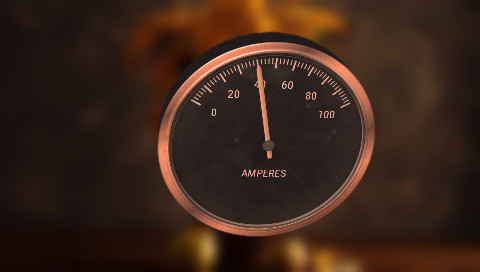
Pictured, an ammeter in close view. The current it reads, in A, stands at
40 A
